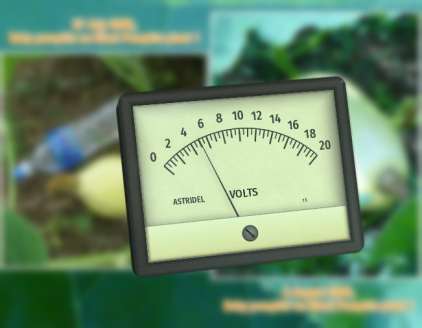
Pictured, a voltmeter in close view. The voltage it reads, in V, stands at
5 V
